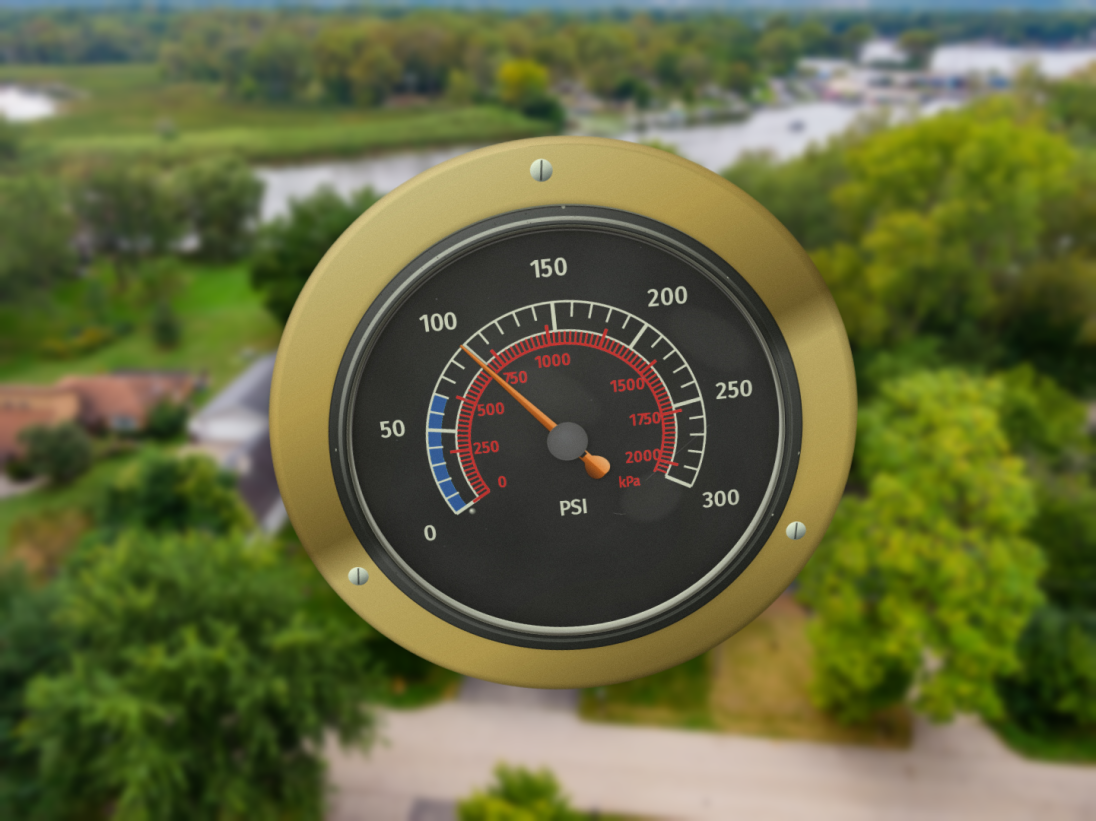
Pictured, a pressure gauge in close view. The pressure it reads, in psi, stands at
100 psi
